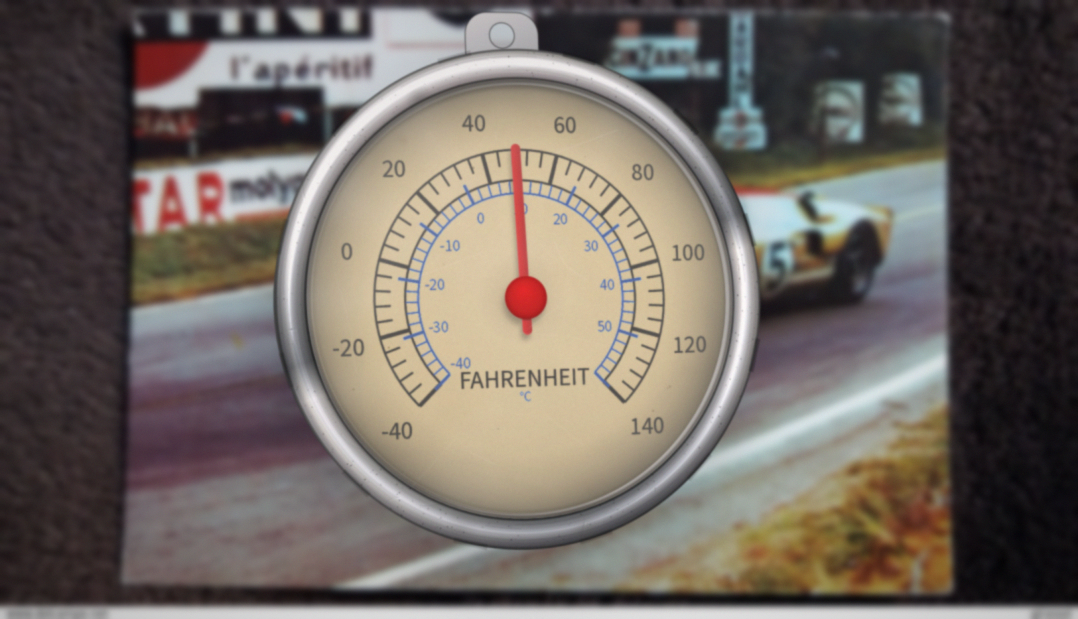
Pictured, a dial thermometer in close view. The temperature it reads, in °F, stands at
48 °F
